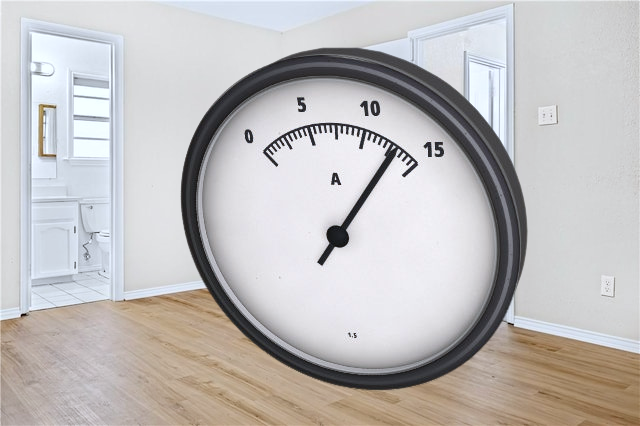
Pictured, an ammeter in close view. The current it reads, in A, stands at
13 A
